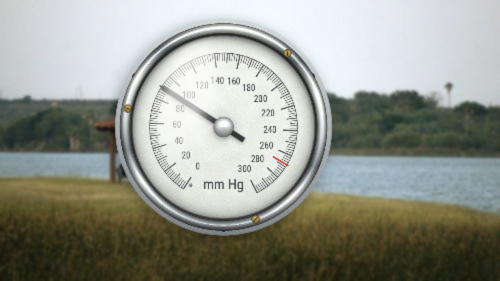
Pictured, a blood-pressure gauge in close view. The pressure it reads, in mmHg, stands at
90 mmHg
